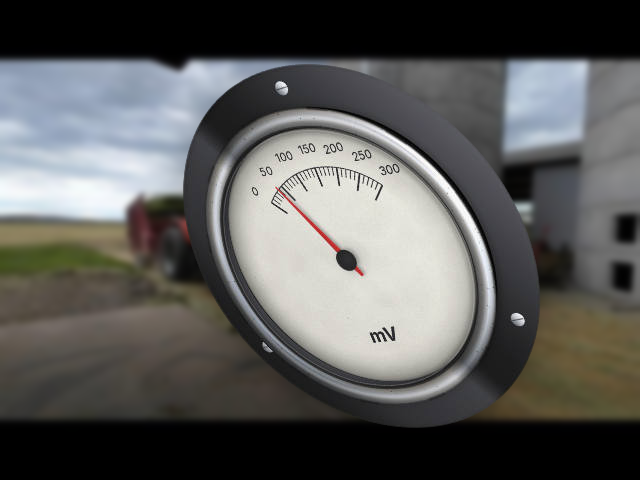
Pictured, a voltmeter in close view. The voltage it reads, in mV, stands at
50 mV
